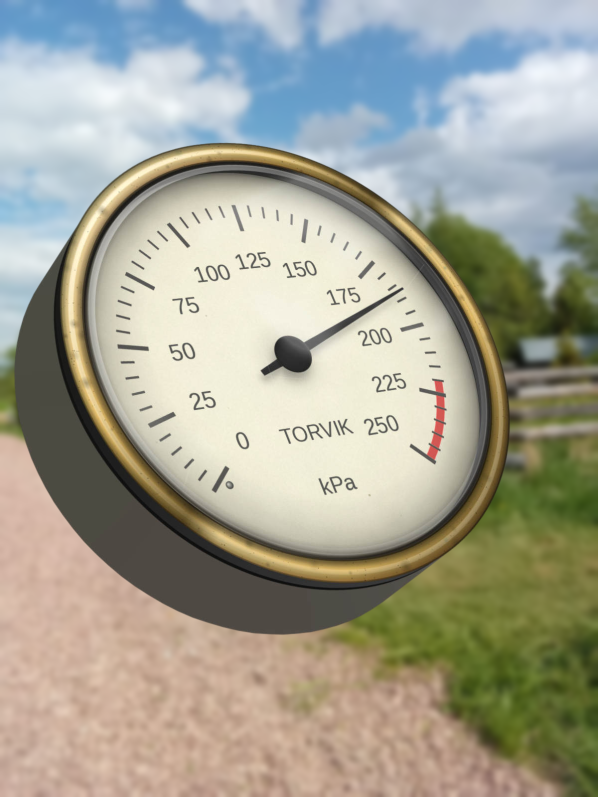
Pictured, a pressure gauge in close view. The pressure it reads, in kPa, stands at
187.5 kPa
